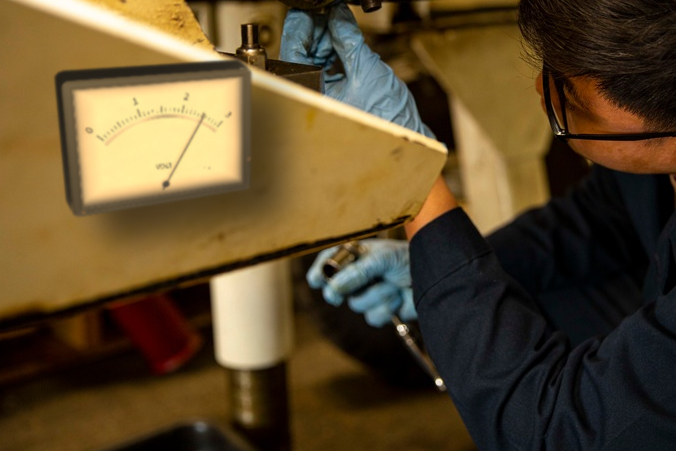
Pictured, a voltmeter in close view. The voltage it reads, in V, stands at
2.5 V
